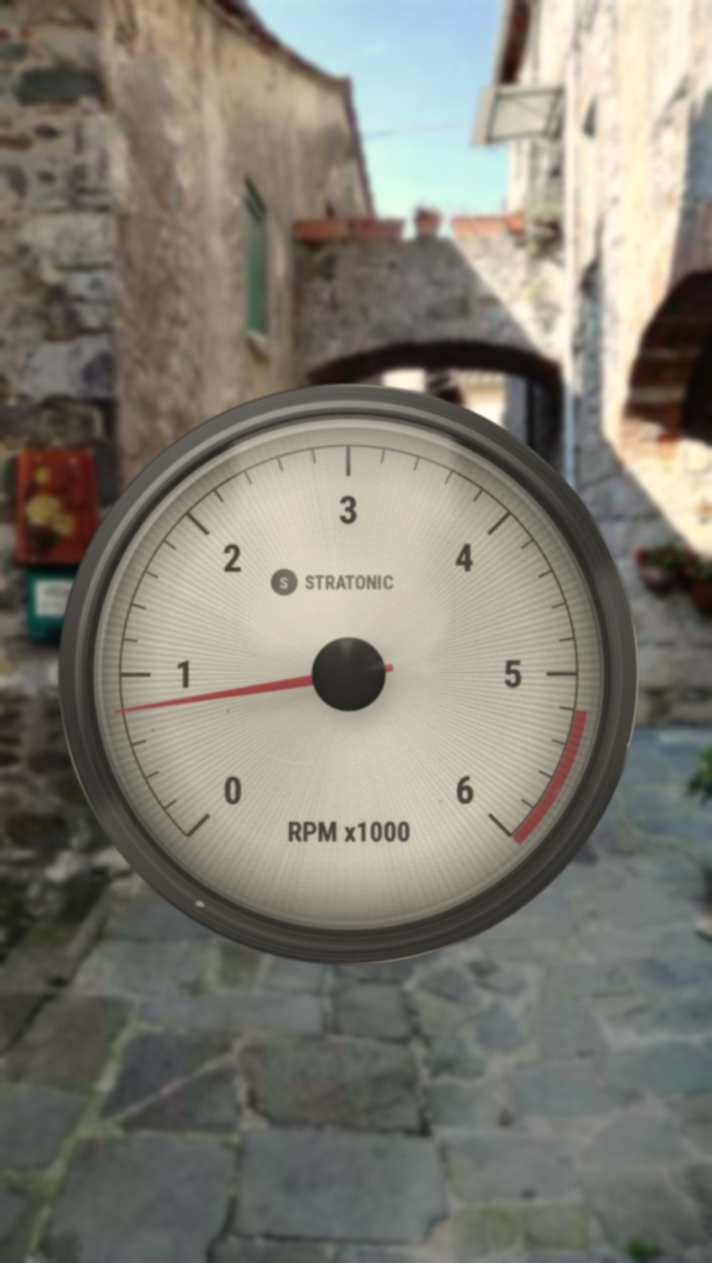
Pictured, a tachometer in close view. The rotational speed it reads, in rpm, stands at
800 rpm
